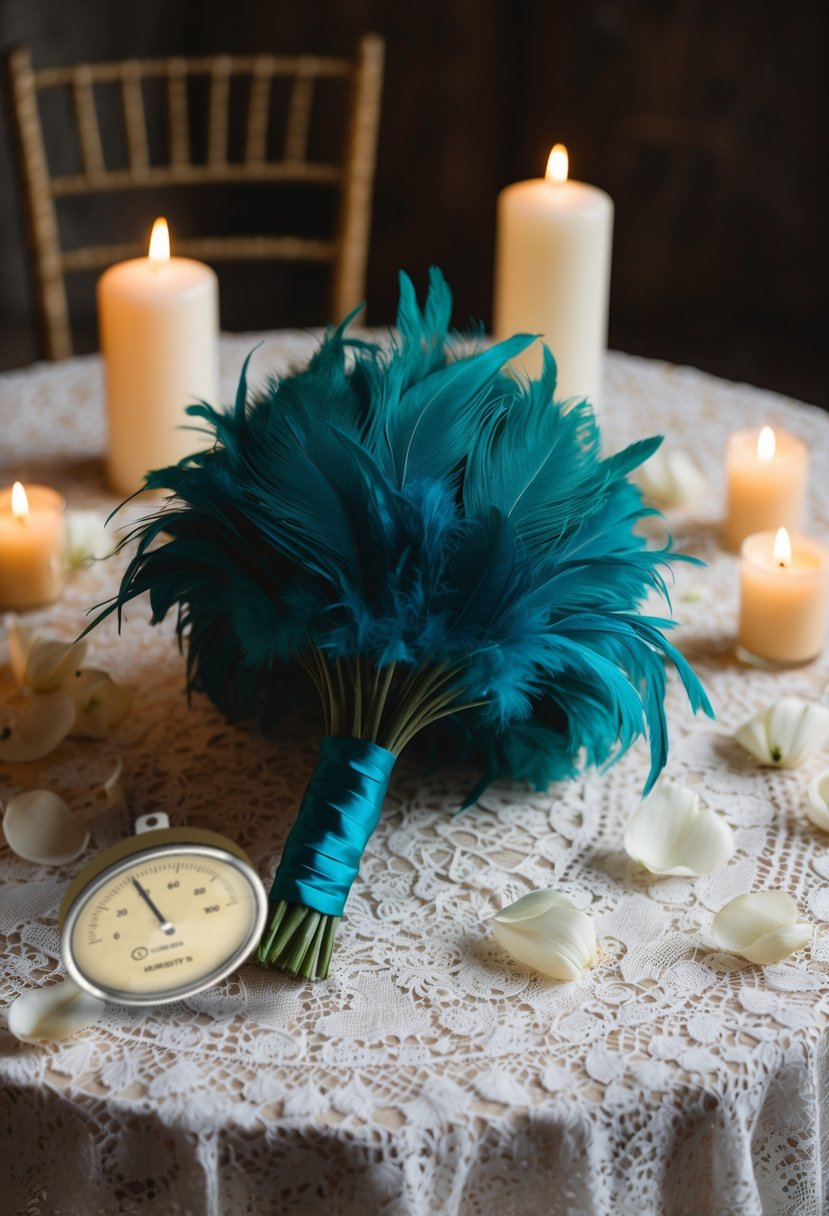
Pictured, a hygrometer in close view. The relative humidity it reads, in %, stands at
40 %
